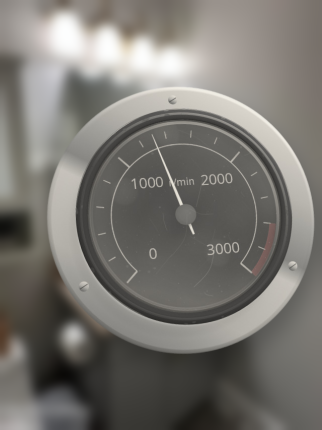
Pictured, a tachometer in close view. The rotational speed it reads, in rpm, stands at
1300 rpm
